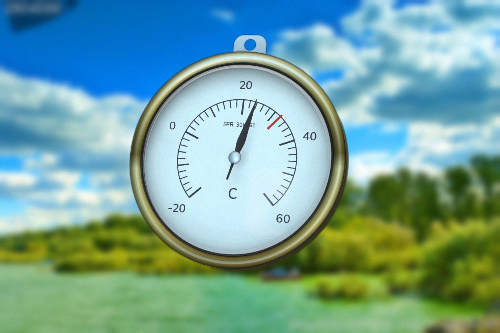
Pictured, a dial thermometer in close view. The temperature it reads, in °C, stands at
24 °C
